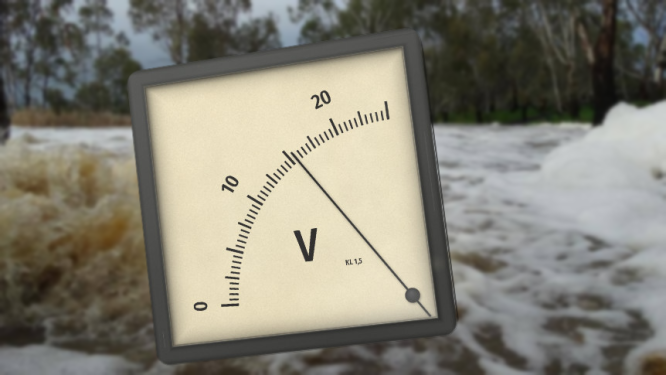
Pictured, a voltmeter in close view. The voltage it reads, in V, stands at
15.5 V
